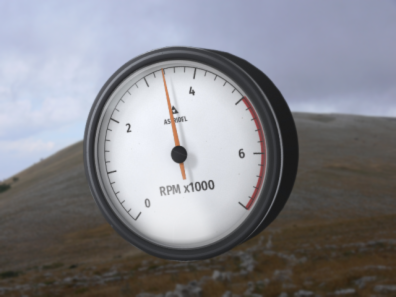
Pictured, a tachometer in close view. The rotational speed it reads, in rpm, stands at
3400 rpm
